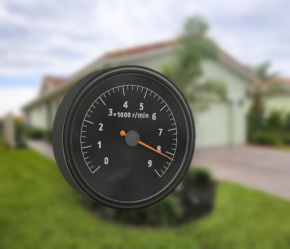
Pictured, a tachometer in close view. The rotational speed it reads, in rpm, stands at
8200 rpm
